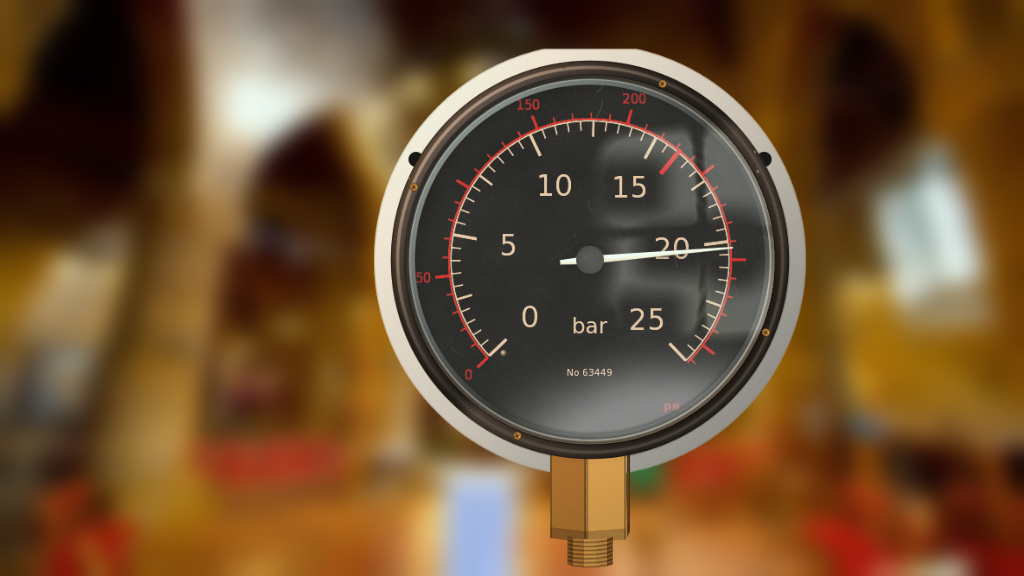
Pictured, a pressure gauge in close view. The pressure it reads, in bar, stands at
20.25 bar
